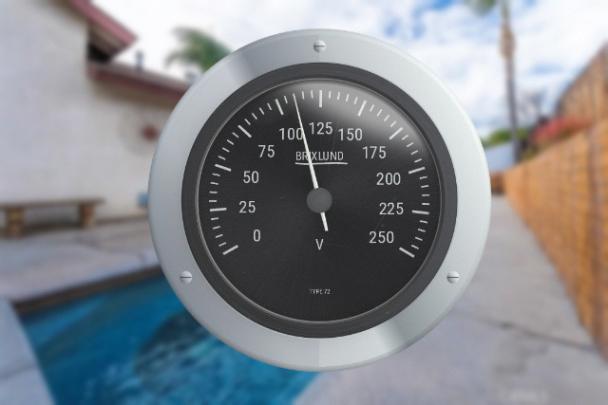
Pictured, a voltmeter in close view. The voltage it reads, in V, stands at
110 V
